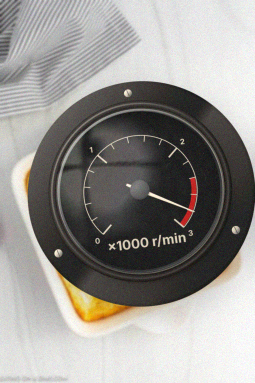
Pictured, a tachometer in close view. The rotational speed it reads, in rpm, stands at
2800 rpm
